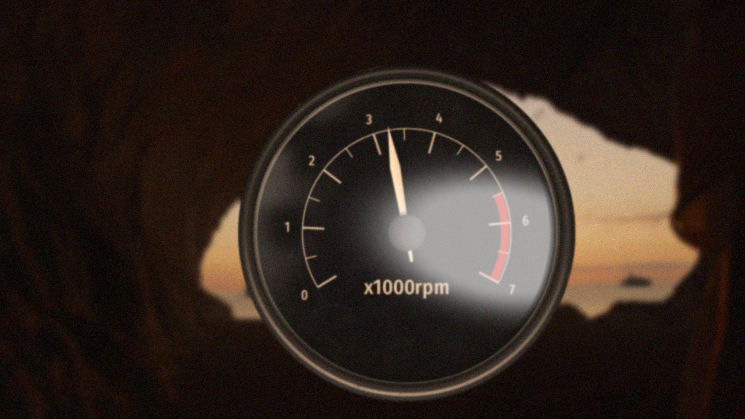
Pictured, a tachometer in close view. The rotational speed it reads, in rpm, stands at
3250 rpm
